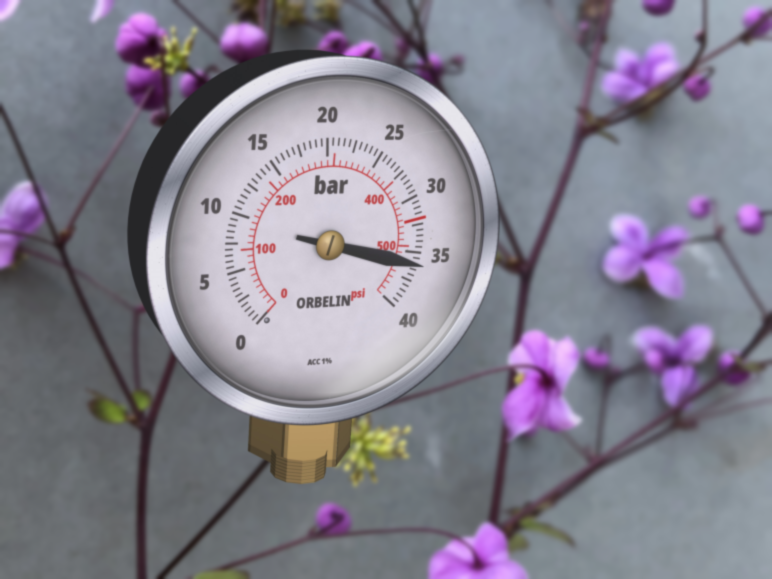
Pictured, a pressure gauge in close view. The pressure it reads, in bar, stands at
36 bar
